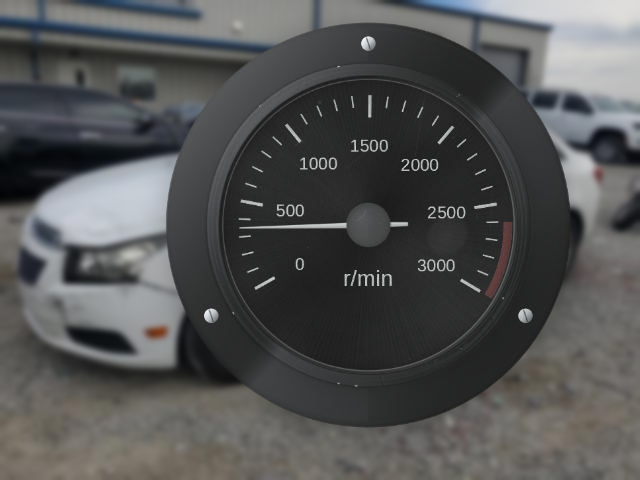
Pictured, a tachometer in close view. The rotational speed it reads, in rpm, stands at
350 rpm
